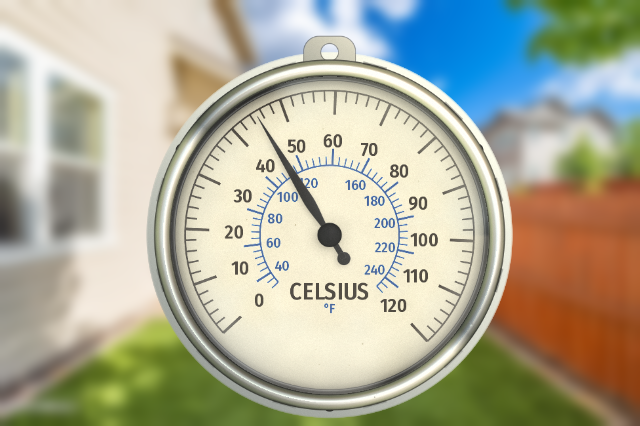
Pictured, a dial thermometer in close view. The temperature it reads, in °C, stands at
45 °C
